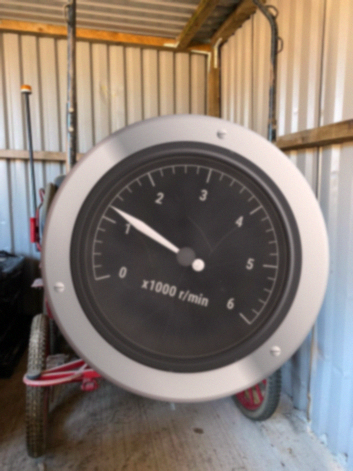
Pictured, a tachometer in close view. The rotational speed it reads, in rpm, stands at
1200 rpm
